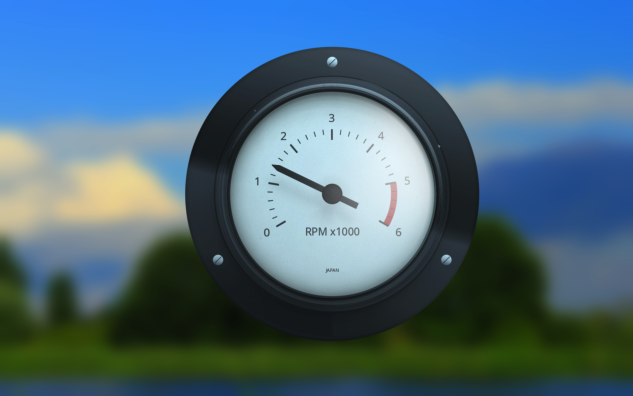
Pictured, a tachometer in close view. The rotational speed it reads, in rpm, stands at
1400 rpm
